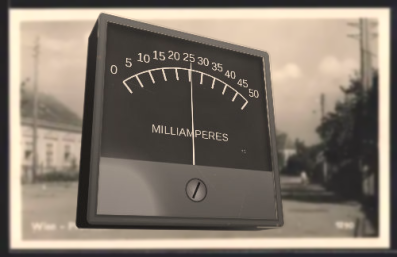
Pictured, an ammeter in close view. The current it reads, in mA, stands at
25 mA
